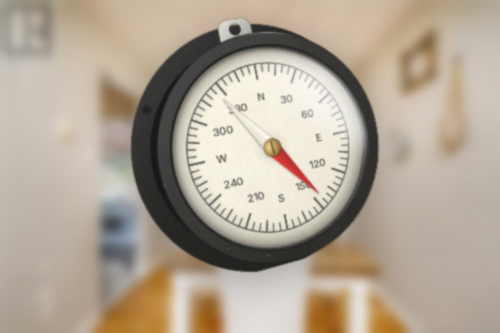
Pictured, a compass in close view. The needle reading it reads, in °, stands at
145 °
